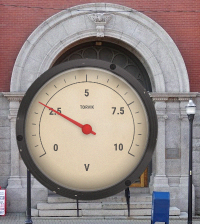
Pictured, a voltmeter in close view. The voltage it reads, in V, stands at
2.5 V
